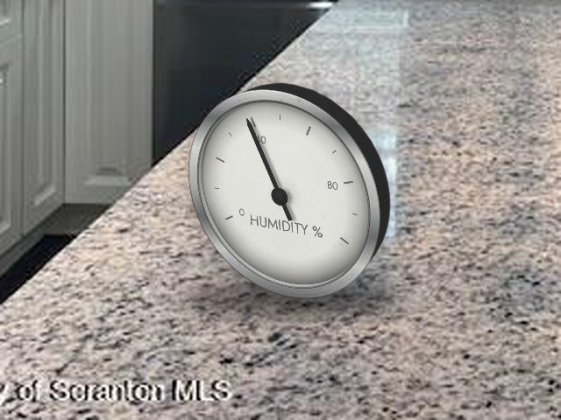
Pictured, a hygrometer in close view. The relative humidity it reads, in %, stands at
40 %
